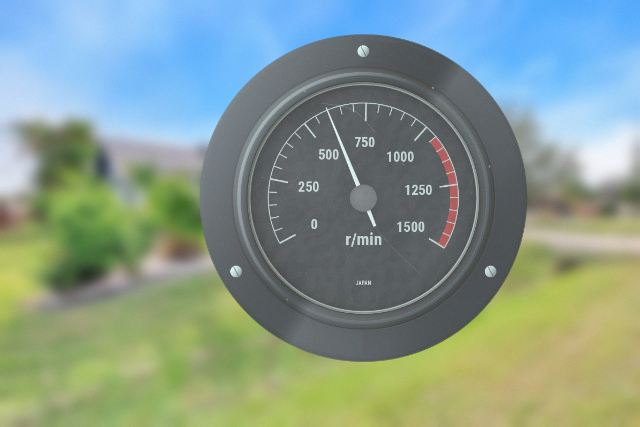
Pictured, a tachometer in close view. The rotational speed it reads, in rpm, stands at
600 rpm
